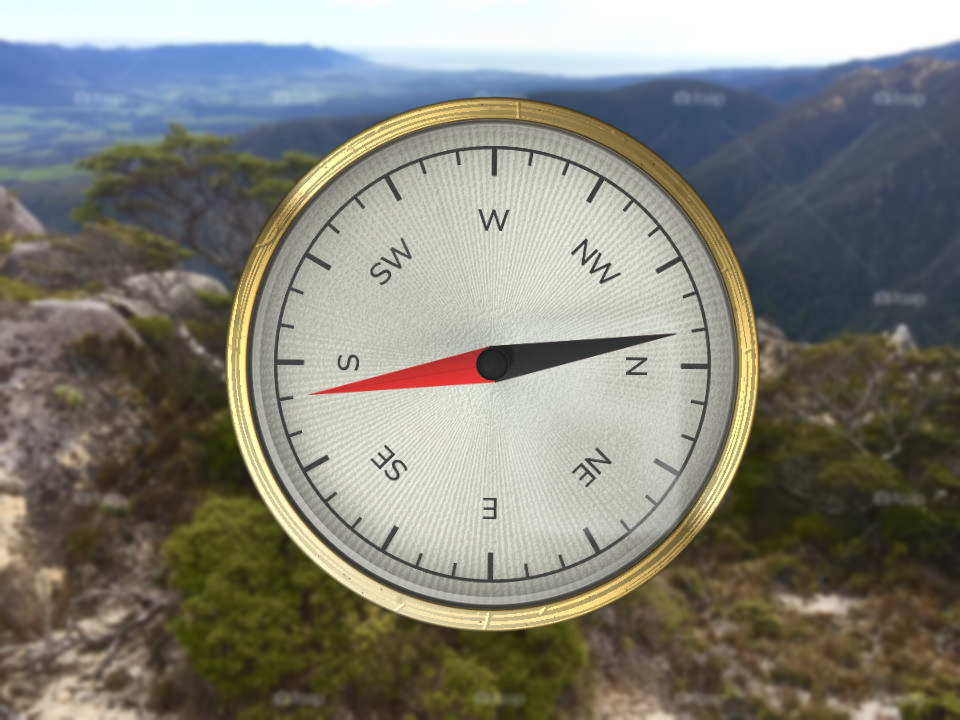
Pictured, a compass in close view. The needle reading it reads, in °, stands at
170 °
